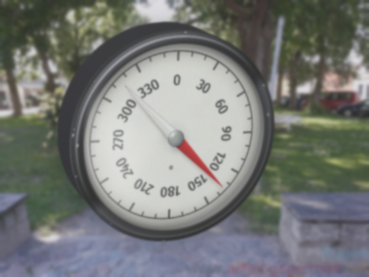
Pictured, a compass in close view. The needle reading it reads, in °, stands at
135 °
